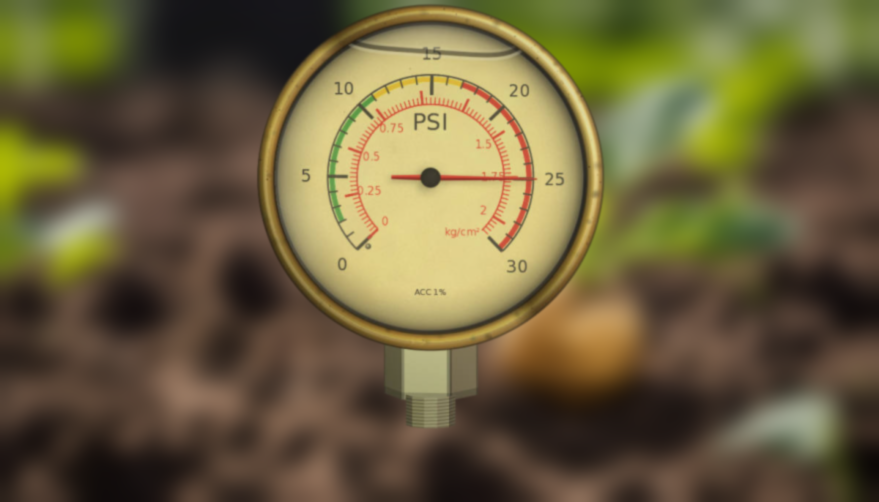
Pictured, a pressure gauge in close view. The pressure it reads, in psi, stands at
25 psi
